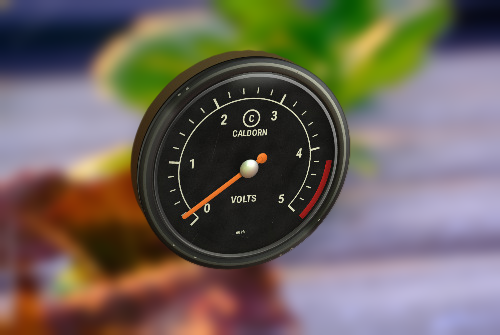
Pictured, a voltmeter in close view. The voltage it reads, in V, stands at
0.2 V
